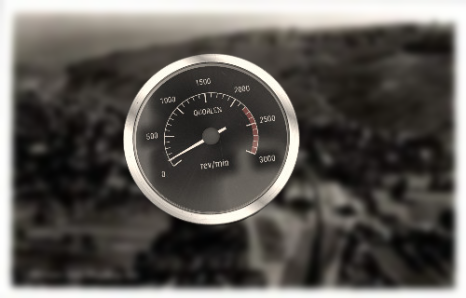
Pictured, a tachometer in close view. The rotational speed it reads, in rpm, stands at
100 rpm
